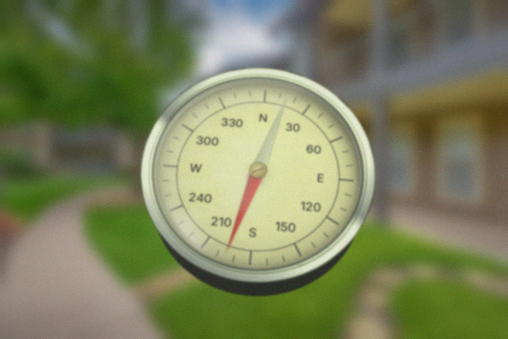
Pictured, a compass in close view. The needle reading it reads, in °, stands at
195 °
